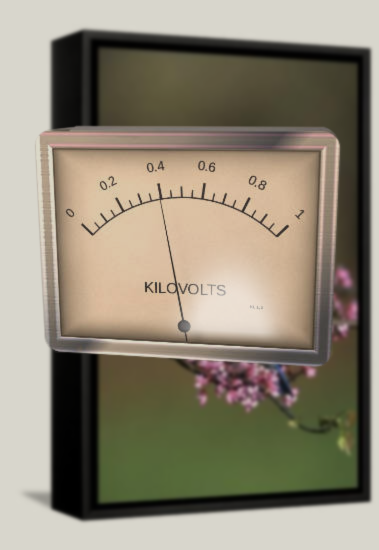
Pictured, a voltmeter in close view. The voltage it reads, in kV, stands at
0.4 kV
